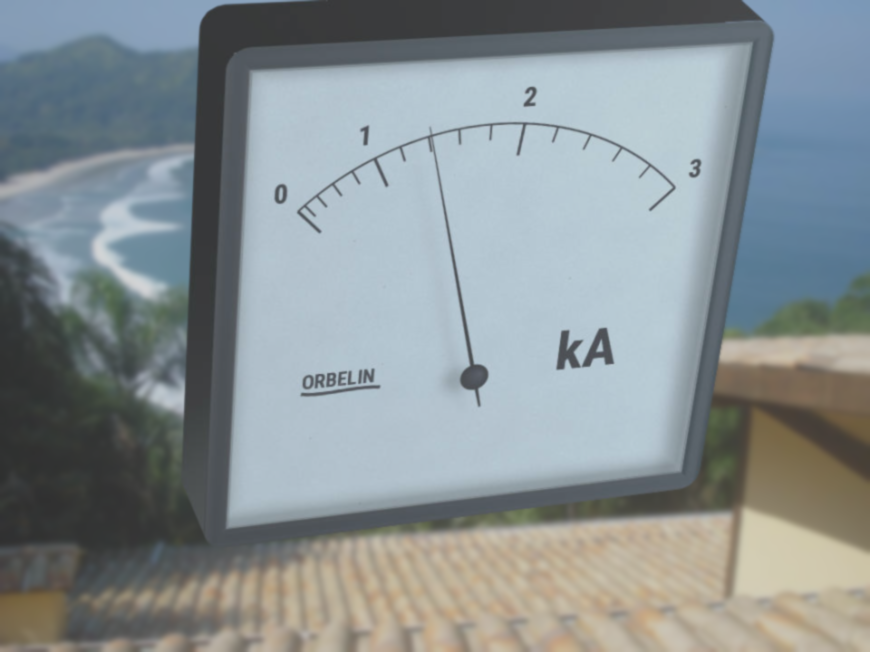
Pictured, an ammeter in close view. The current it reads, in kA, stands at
1.4 kA
